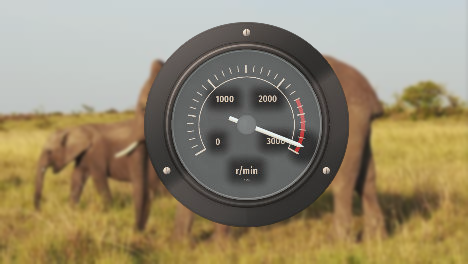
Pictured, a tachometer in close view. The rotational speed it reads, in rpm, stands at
2900 rpm
